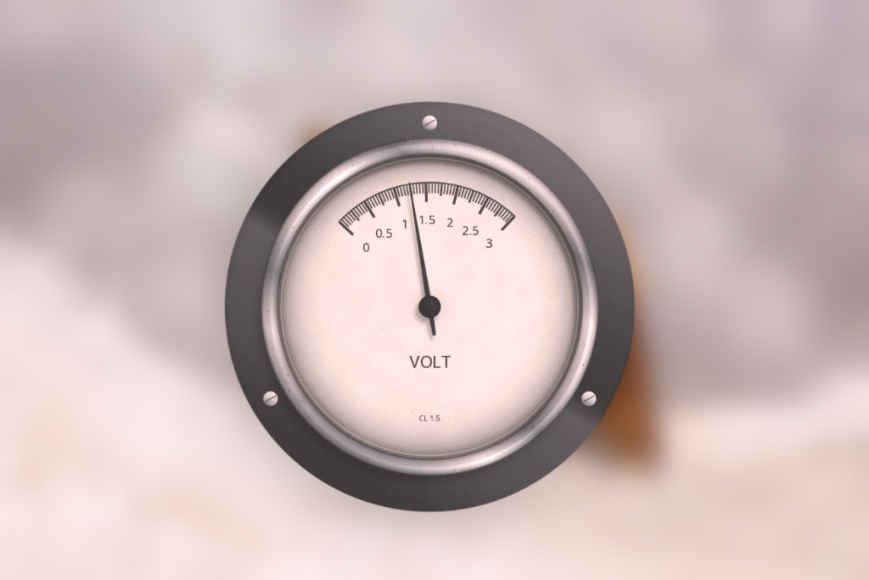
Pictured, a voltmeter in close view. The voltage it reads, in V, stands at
1.25 V
